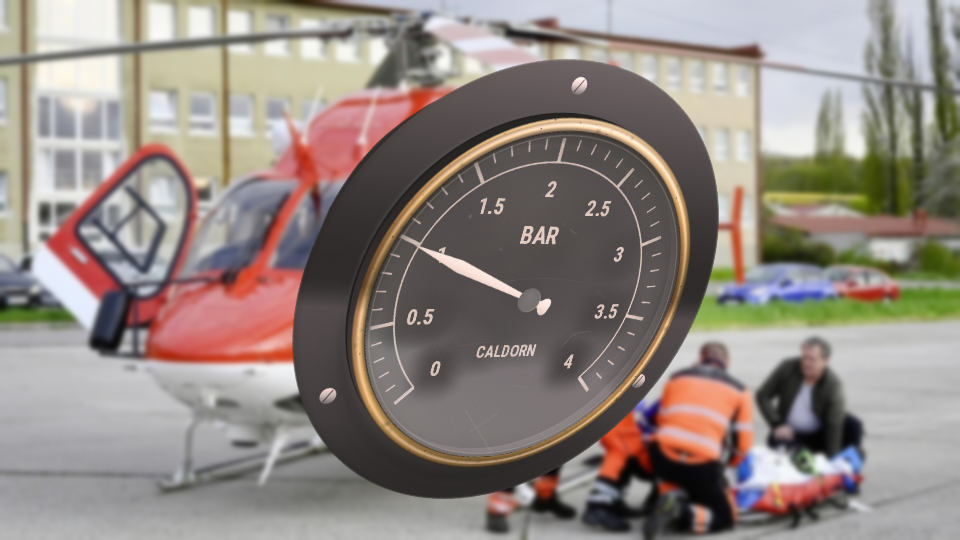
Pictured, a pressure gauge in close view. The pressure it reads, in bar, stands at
1 bar
